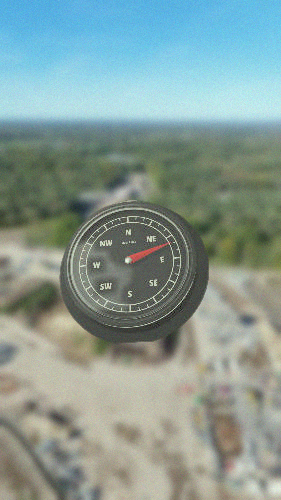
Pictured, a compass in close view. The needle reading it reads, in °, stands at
70 °
